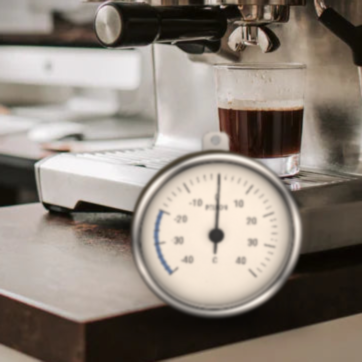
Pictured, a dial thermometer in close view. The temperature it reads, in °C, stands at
0 °C
